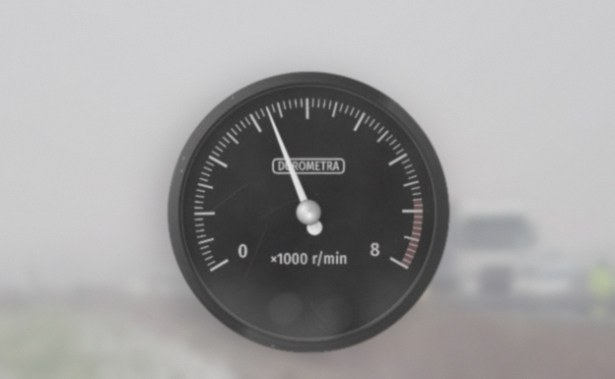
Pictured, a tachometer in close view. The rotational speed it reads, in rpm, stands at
3300 rpm
